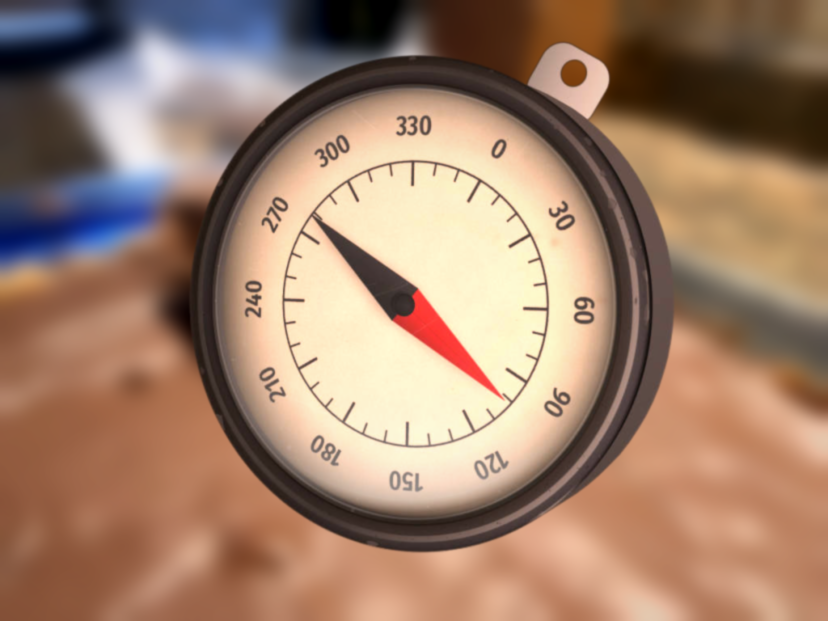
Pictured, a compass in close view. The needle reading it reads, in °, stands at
100 °
